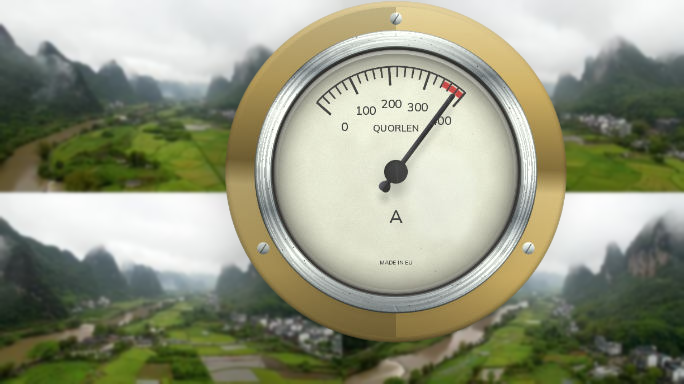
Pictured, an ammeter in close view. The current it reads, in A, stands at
380 A
